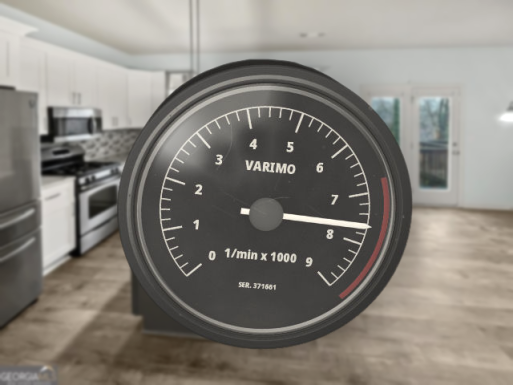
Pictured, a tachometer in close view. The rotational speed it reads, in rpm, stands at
7600 rpm
